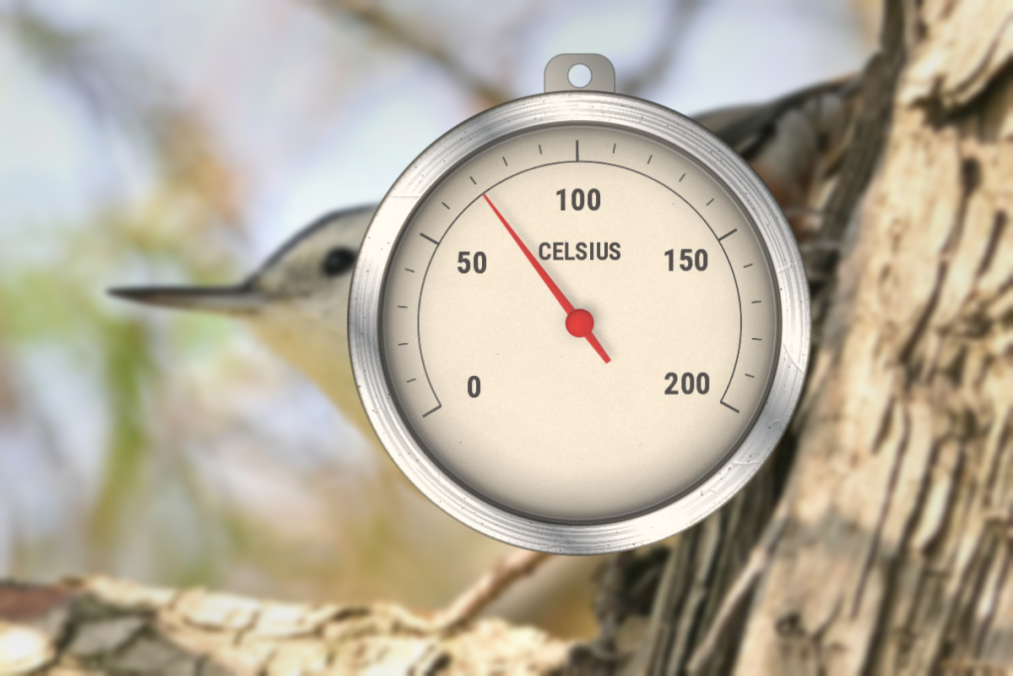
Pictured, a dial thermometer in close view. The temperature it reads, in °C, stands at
70 °C
